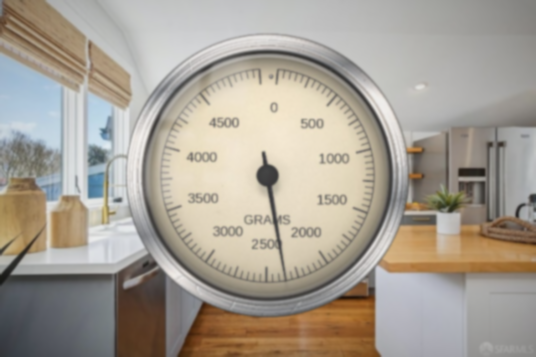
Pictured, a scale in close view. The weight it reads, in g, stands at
2350 g
